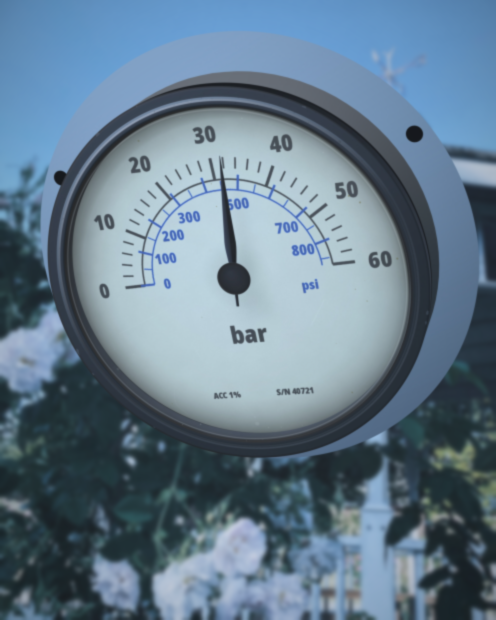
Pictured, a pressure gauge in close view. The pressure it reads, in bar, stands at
32 bar
